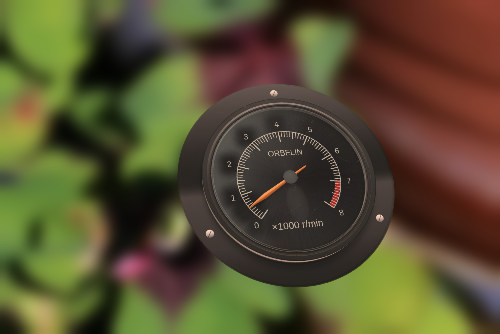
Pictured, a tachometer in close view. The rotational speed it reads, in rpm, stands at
500 rpm
